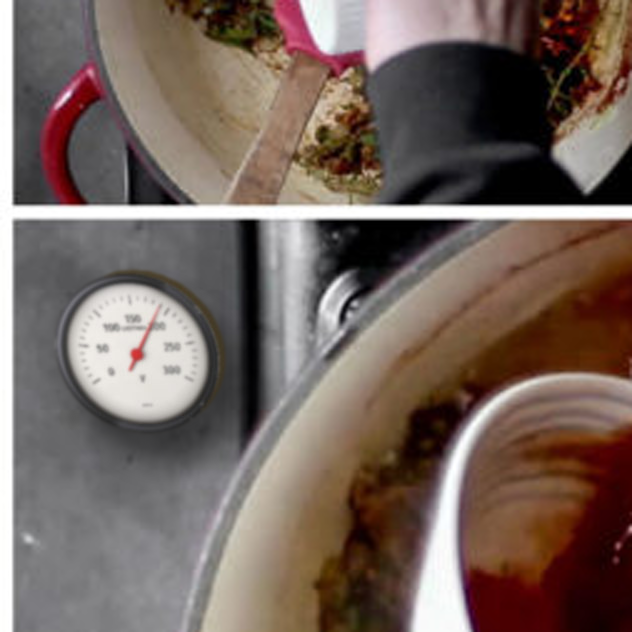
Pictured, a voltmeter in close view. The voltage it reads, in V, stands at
190 V
